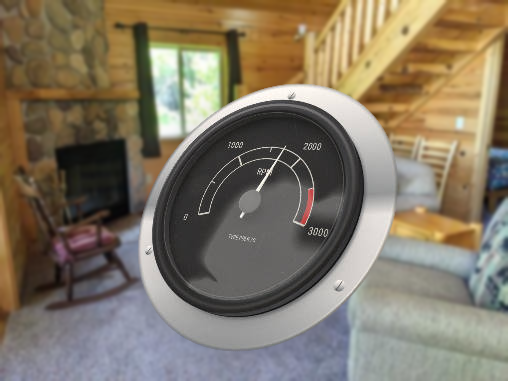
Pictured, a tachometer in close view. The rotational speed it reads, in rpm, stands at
1750 rpm
